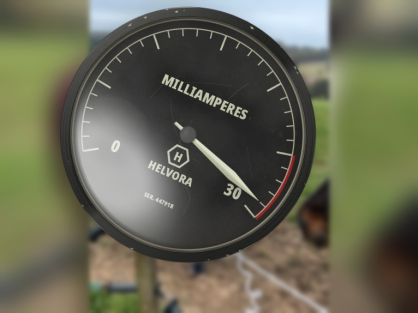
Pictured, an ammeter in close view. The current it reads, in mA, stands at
29 mA
